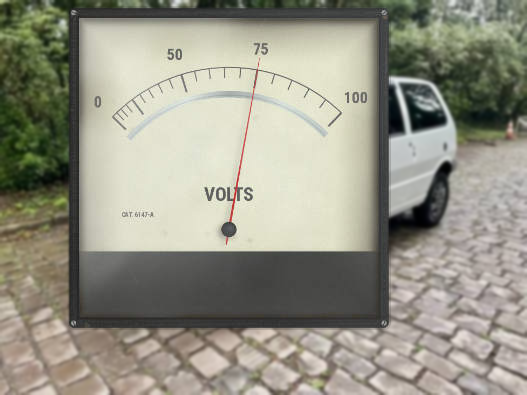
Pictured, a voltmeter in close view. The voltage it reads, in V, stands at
75 V
